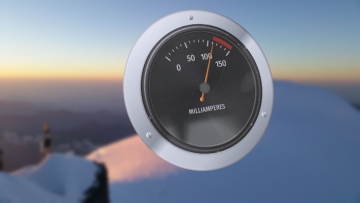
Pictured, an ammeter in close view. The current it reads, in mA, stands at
110 mA
